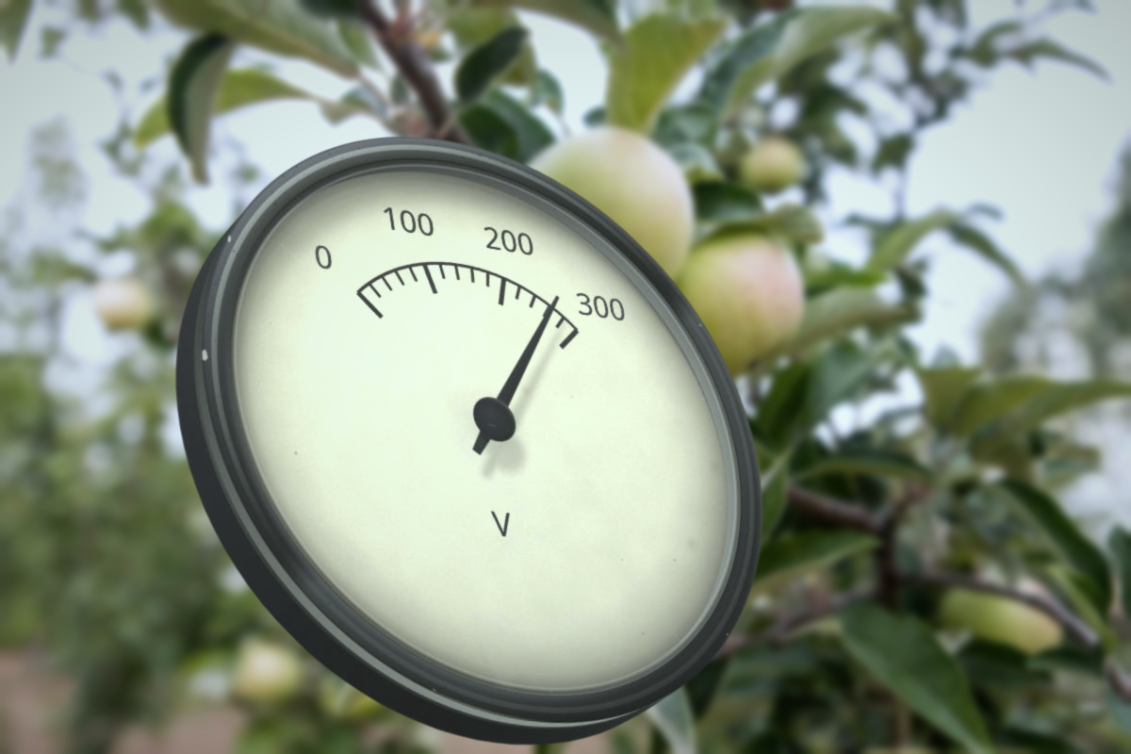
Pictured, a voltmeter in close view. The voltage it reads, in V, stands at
260 V
